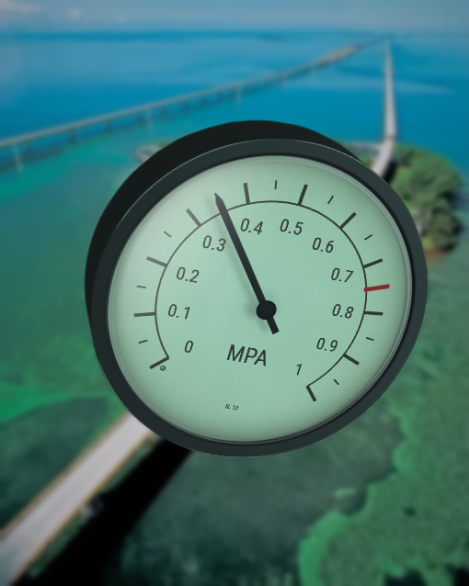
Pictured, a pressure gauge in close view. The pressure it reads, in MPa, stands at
0.35 MPa
